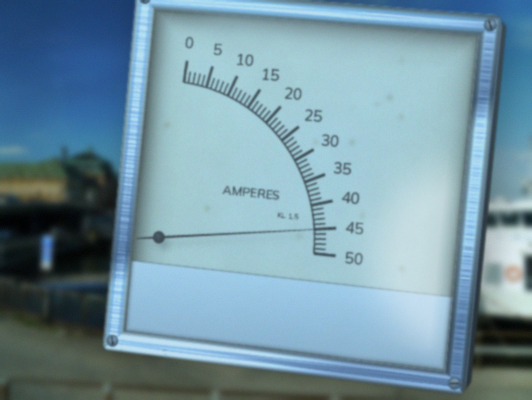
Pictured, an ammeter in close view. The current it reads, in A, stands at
45 A
